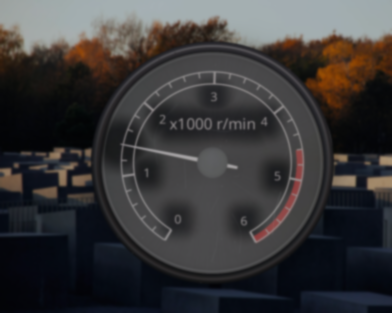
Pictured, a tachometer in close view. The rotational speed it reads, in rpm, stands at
1400 rpm
